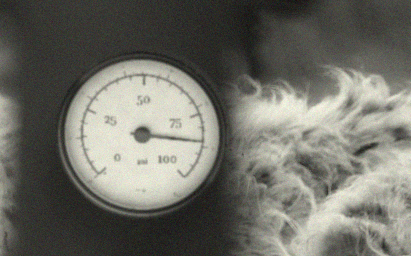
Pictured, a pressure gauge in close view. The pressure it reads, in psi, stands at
85 psi
